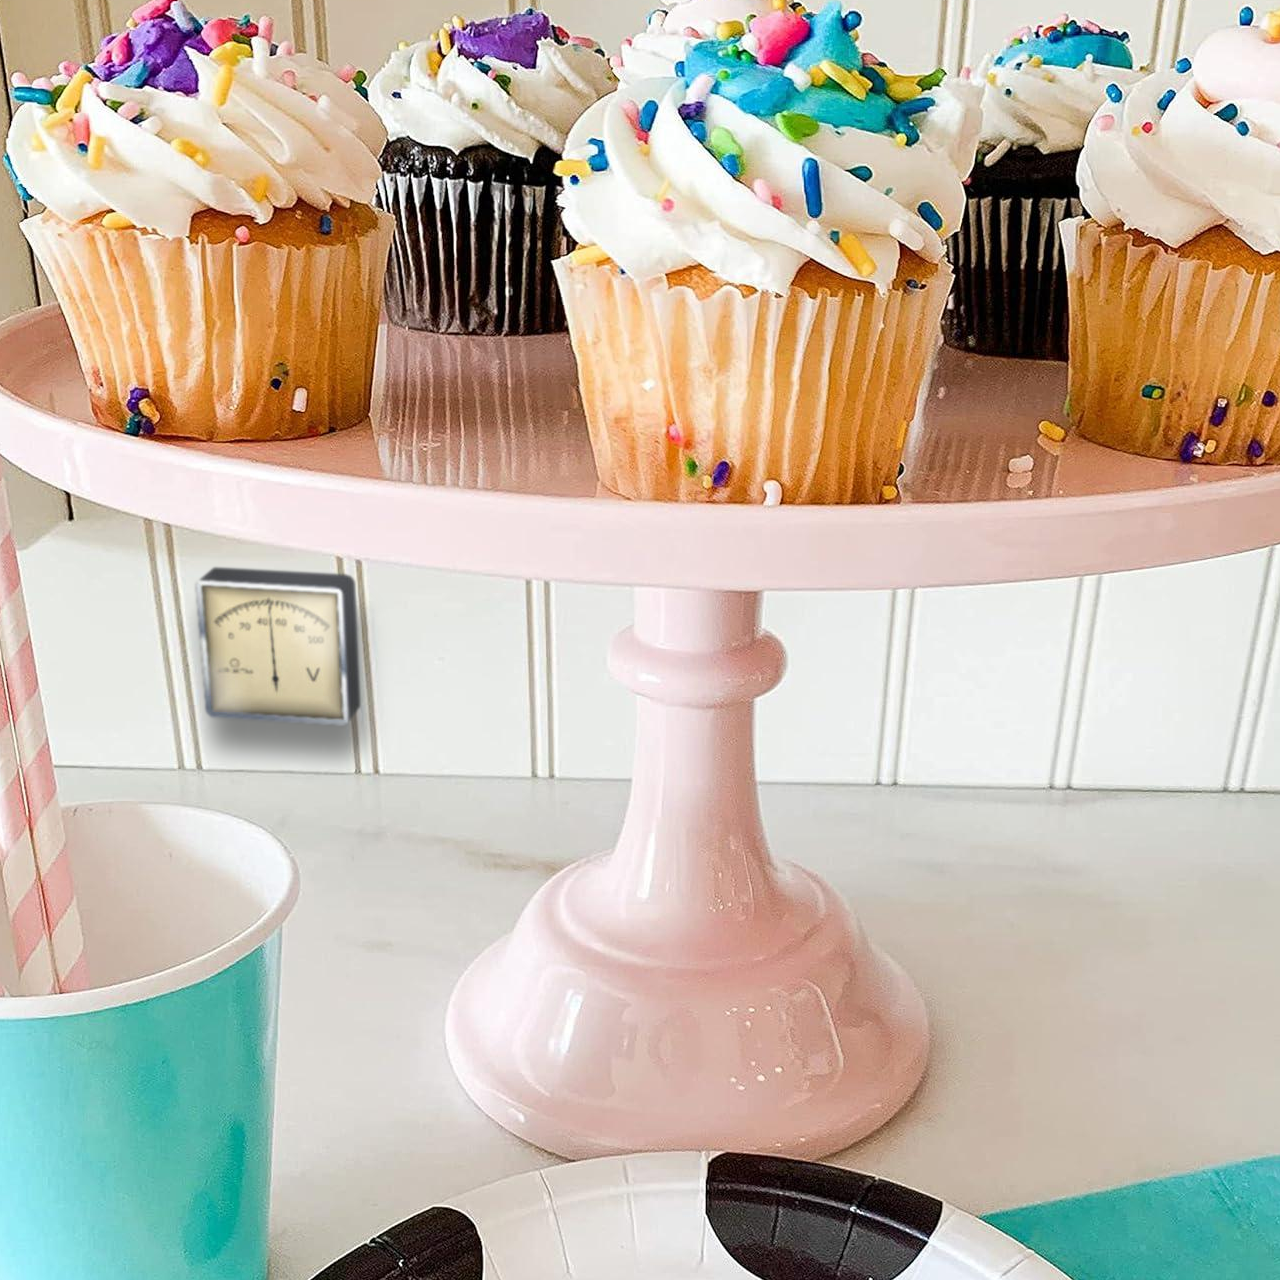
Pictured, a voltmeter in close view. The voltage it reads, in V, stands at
50 V
